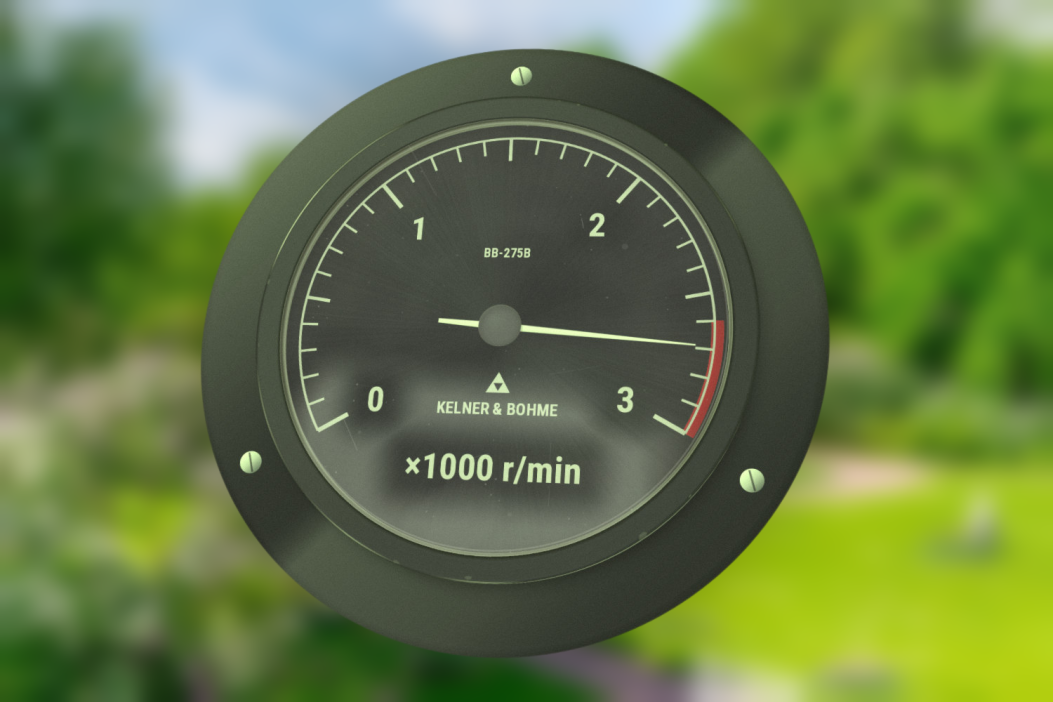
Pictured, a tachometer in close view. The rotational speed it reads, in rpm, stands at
2700 rpm
